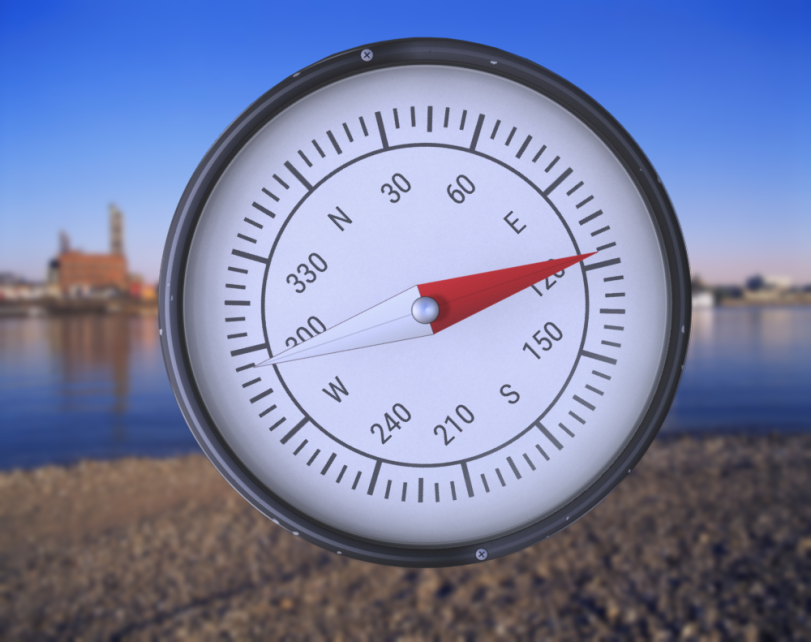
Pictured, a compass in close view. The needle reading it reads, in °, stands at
115 °
